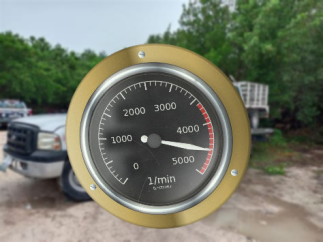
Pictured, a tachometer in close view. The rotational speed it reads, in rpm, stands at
4500 rpm
